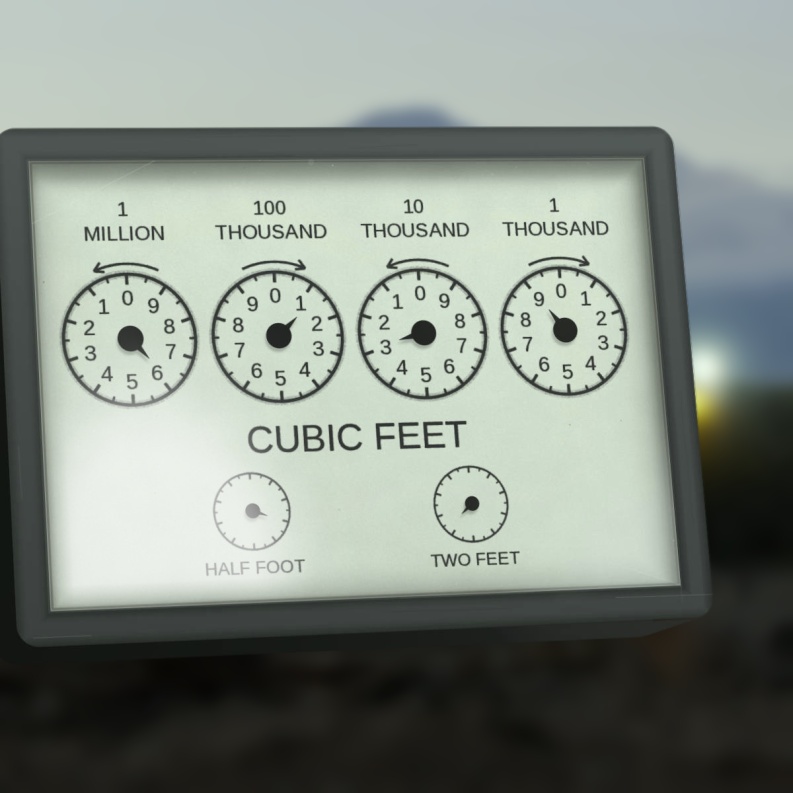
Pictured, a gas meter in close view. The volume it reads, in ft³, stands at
612900 ft³
